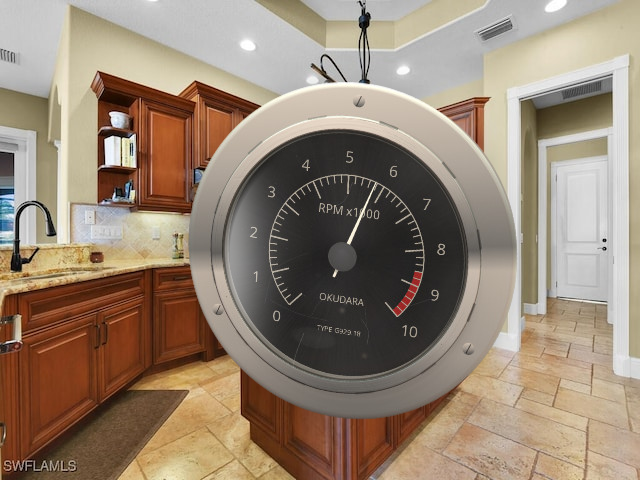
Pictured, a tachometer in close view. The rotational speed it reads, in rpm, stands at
5800 rpm
